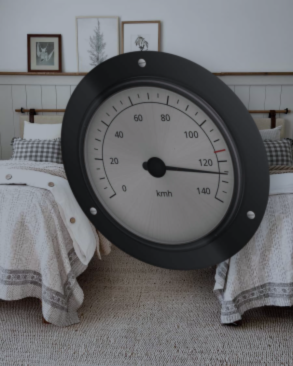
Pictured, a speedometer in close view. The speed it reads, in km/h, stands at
125 km/h
